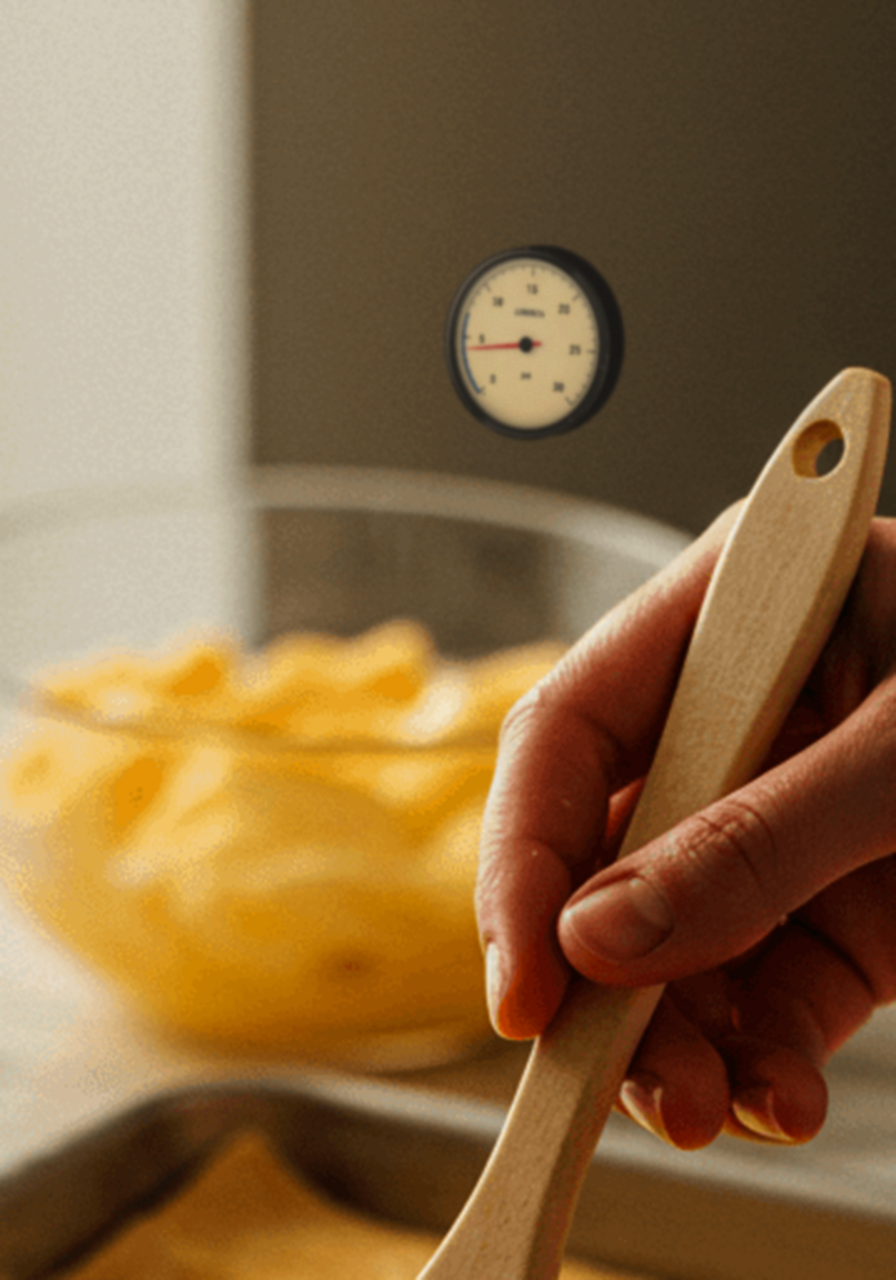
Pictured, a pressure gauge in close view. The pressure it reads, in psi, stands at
4 psi
